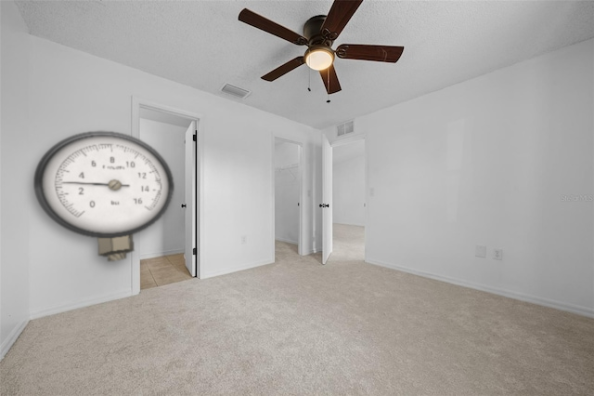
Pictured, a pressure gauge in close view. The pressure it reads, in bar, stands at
3 bar
